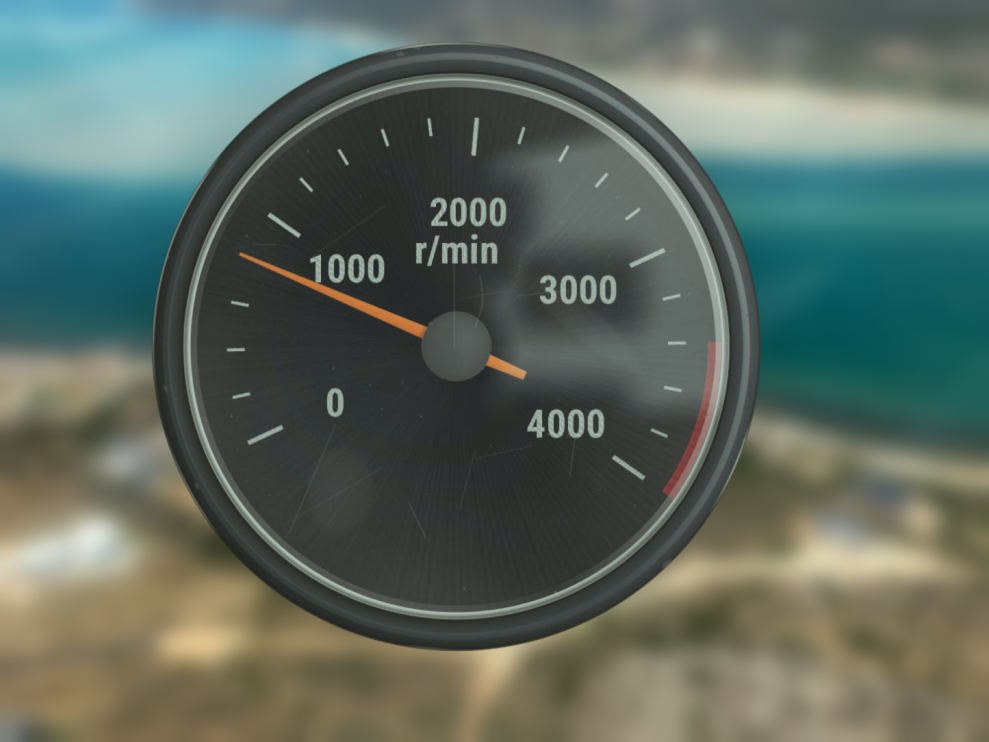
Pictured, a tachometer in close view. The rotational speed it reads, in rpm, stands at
800 rpm
